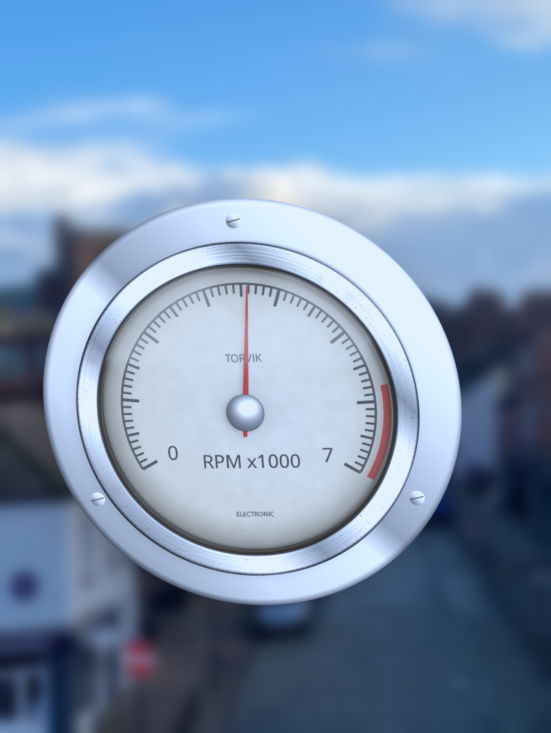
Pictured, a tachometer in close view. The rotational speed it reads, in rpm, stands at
3600 rpm
